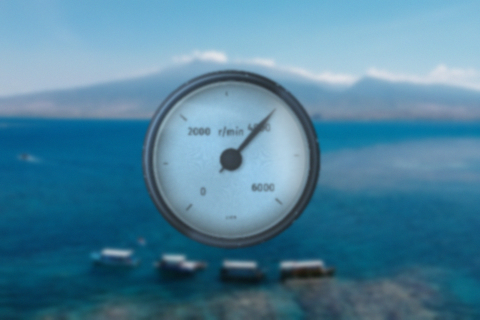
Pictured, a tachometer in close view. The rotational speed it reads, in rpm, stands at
4000 rpm
